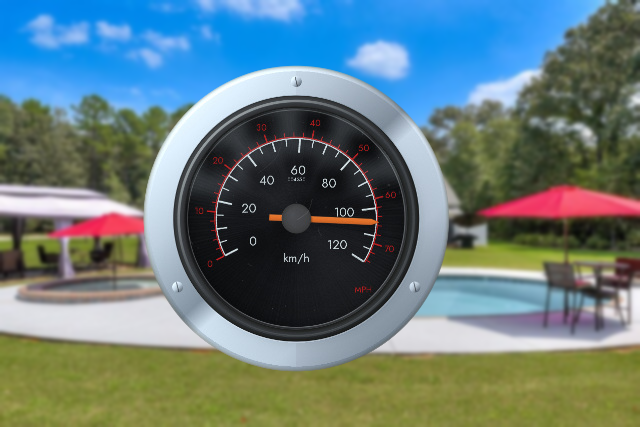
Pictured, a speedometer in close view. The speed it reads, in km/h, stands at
105 km/h
